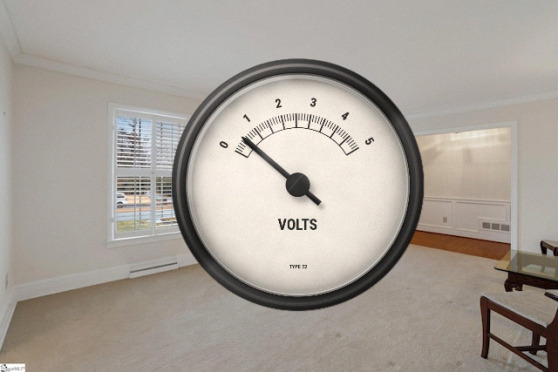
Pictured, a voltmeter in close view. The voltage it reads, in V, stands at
0.5 V
